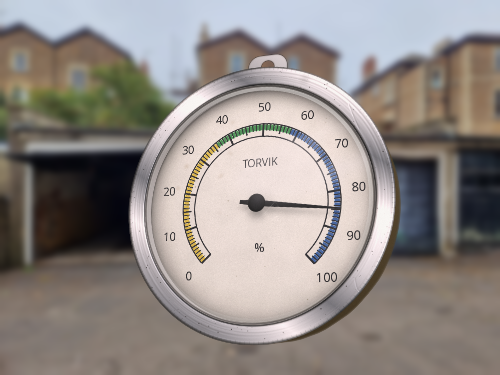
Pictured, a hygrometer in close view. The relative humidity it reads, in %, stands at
85 %
